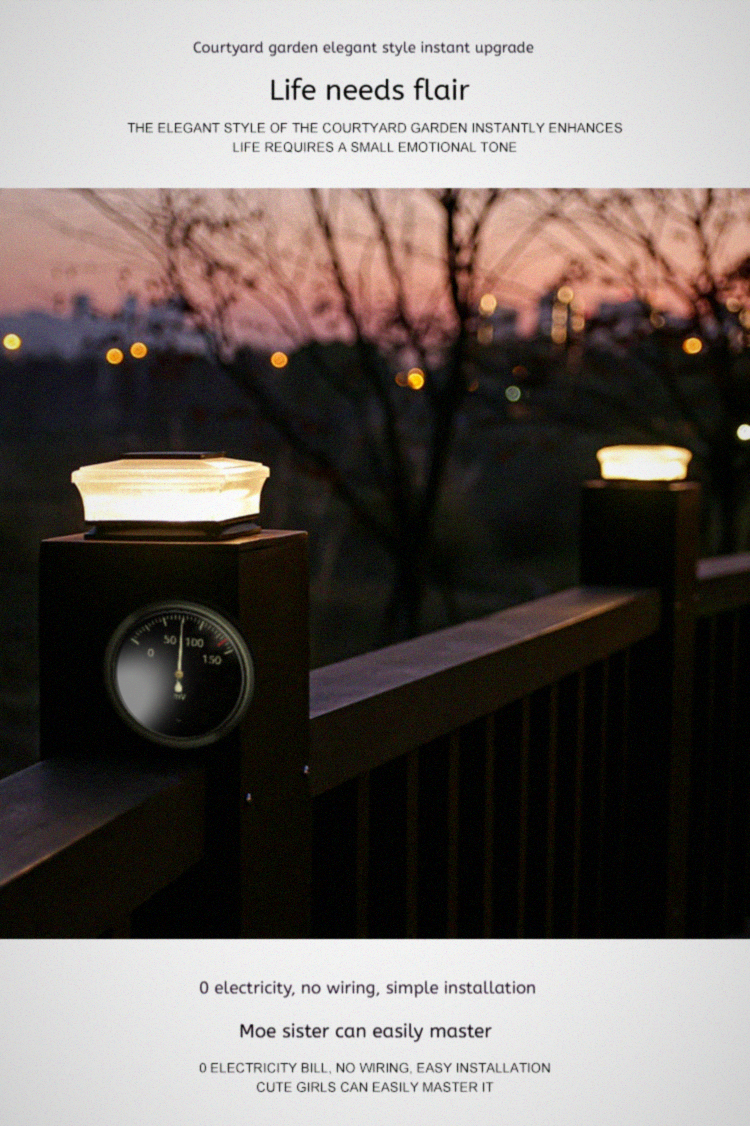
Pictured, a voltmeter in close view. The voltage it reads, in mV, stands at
75 mV
